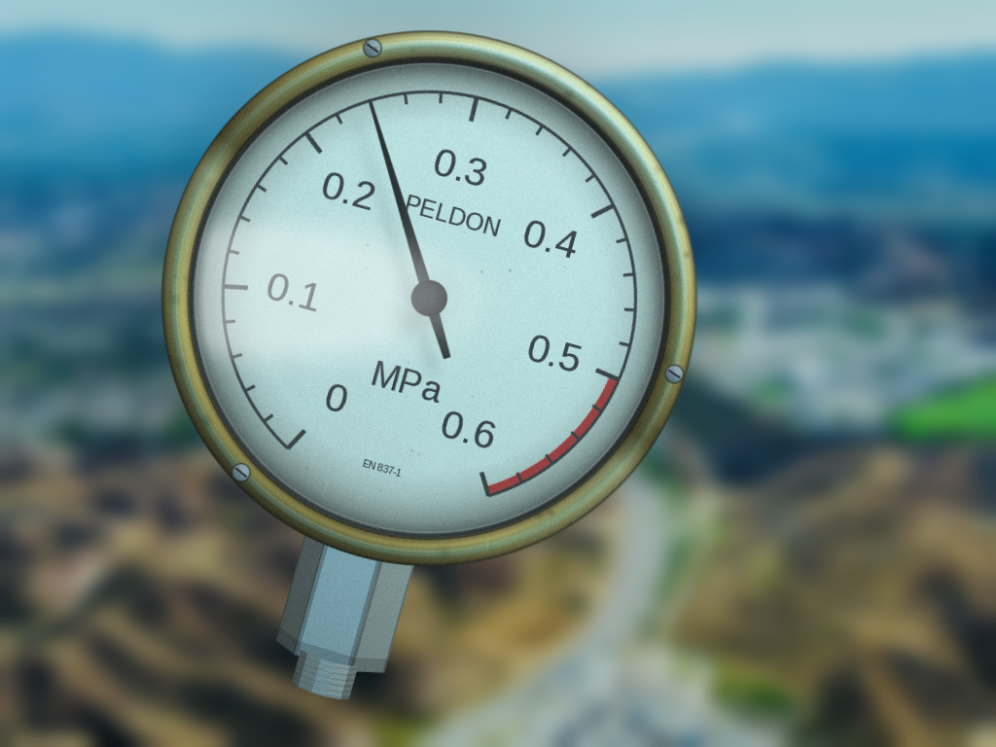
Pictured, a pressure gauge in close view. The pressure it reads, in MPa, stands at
0.24 MPa
